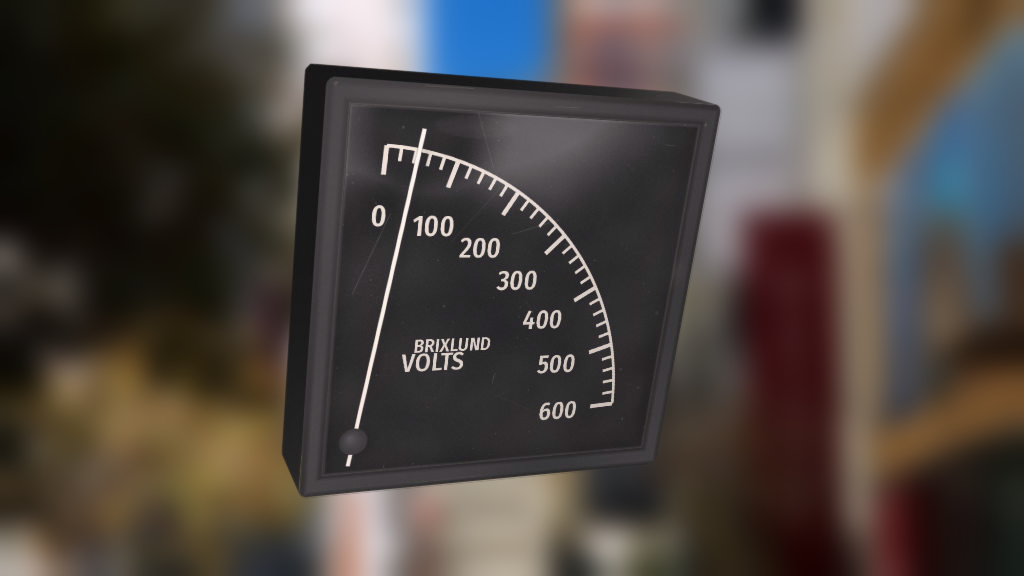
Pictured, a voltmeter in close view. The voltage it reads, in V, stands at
40 V
